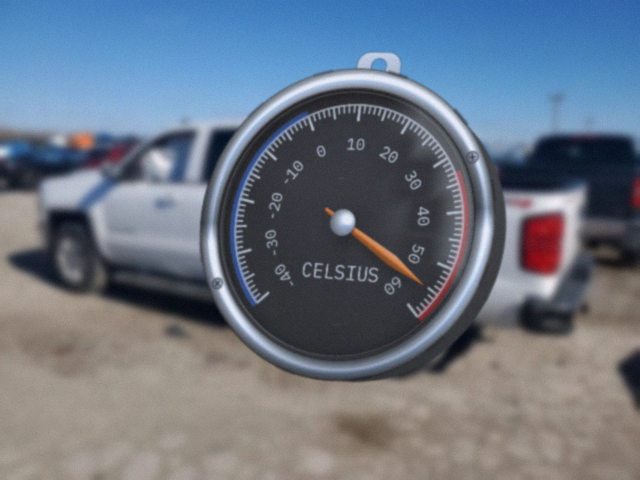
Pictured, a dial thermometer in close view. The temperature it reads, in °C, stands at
55 °C
